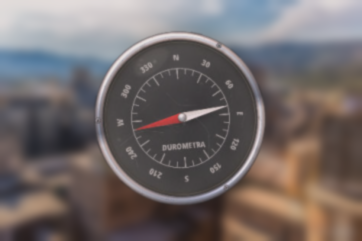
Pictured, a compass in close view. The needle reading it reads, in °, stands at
260 °
